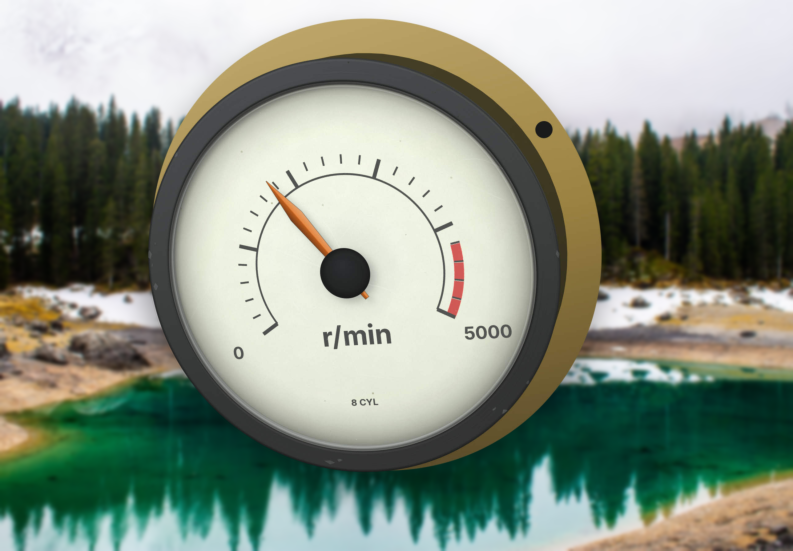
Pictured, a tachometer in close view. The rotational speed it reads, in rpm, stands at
1800 rpm
